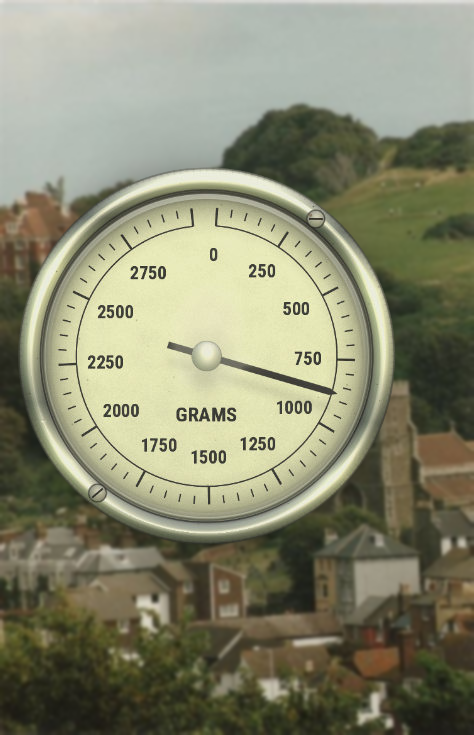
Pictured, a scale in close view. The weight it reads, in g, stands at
875 g
